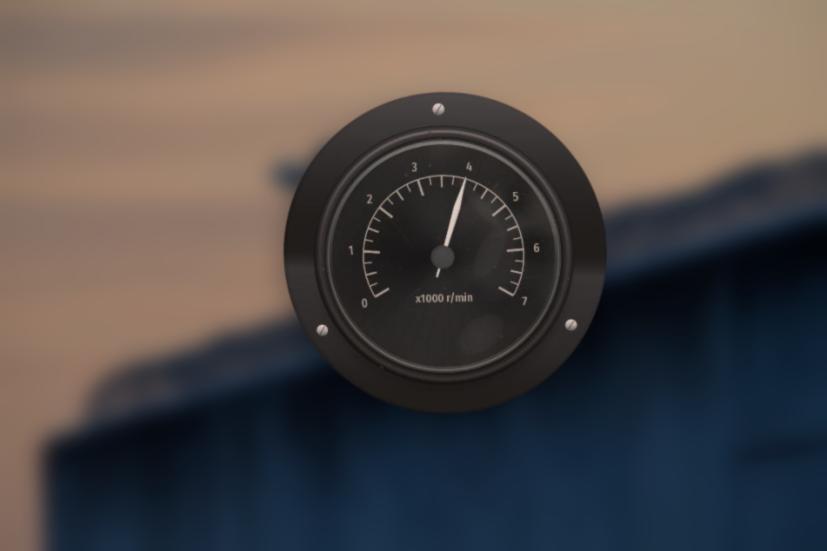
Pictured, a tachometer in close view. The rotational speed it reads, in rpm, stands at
4000 rpm
